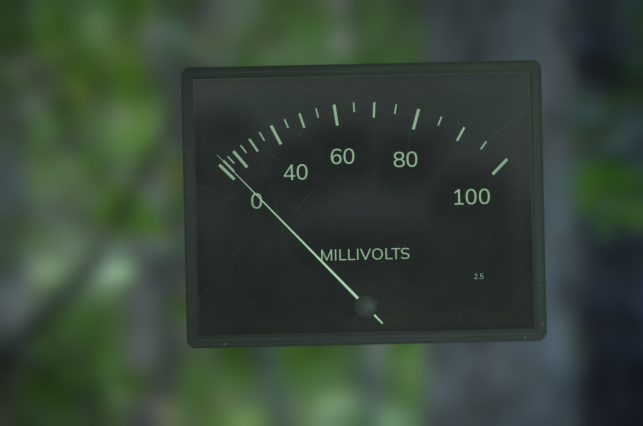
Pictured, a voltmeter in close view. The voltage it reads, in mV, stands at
10 mV
